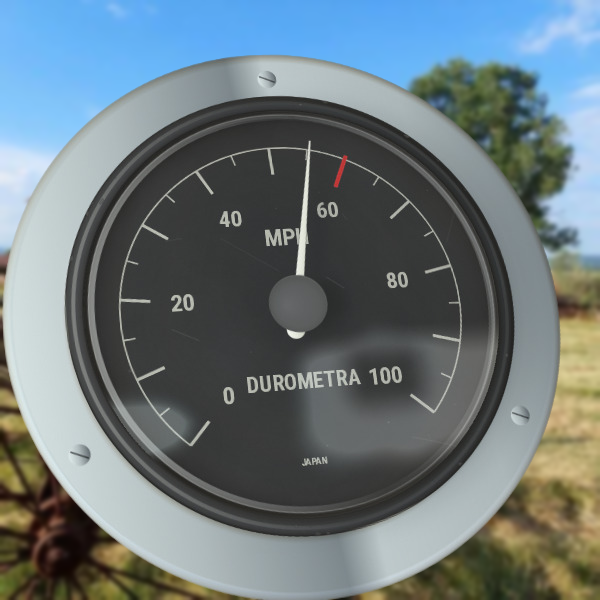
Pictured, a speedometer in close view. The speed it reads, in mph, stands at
55 mph
